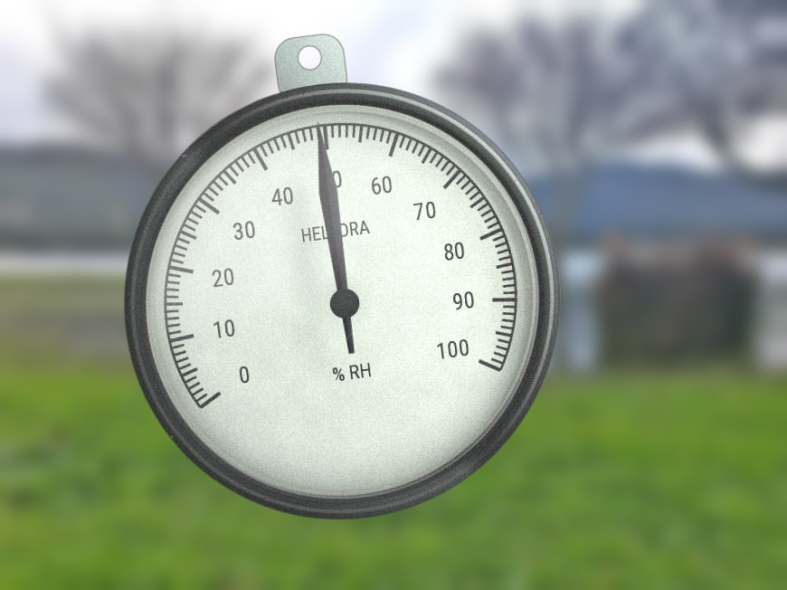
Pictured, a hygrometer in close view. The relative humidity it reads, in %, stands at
49 %
